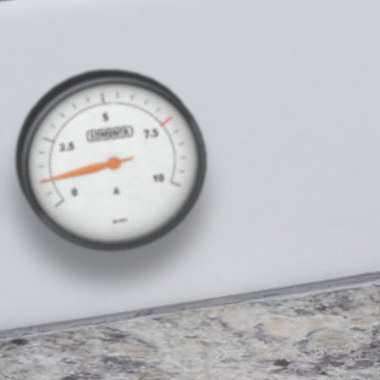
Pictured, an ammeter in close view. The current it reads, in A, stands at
1 A
